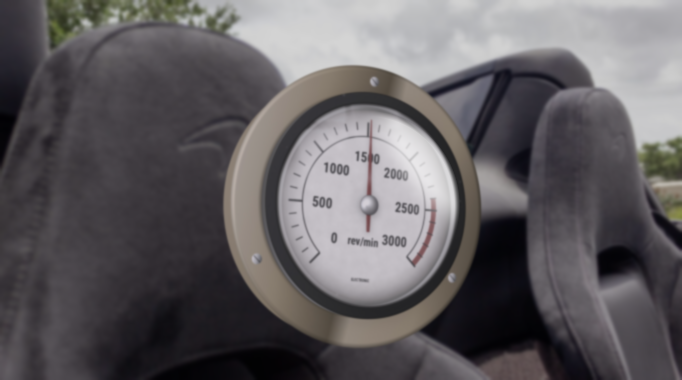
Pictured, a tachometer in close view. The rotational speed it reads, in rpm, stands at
1500 rpm
